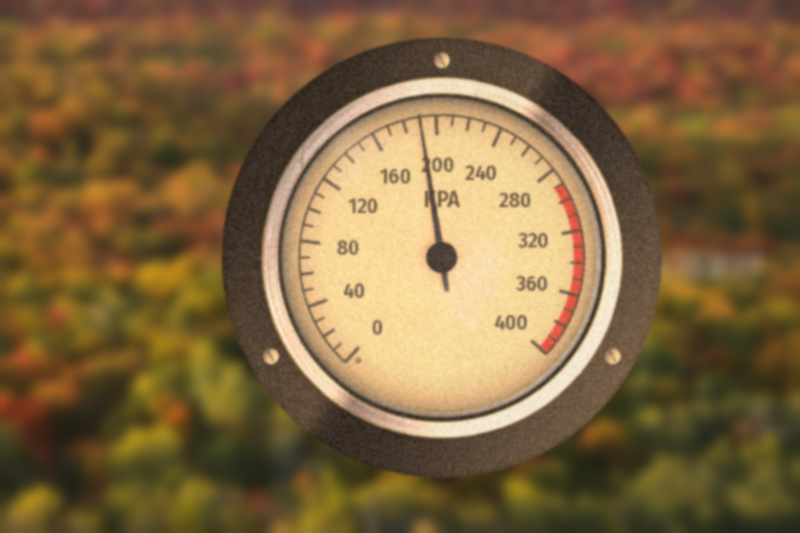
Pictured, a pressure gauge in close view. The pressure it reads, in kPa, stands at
190 kPa
